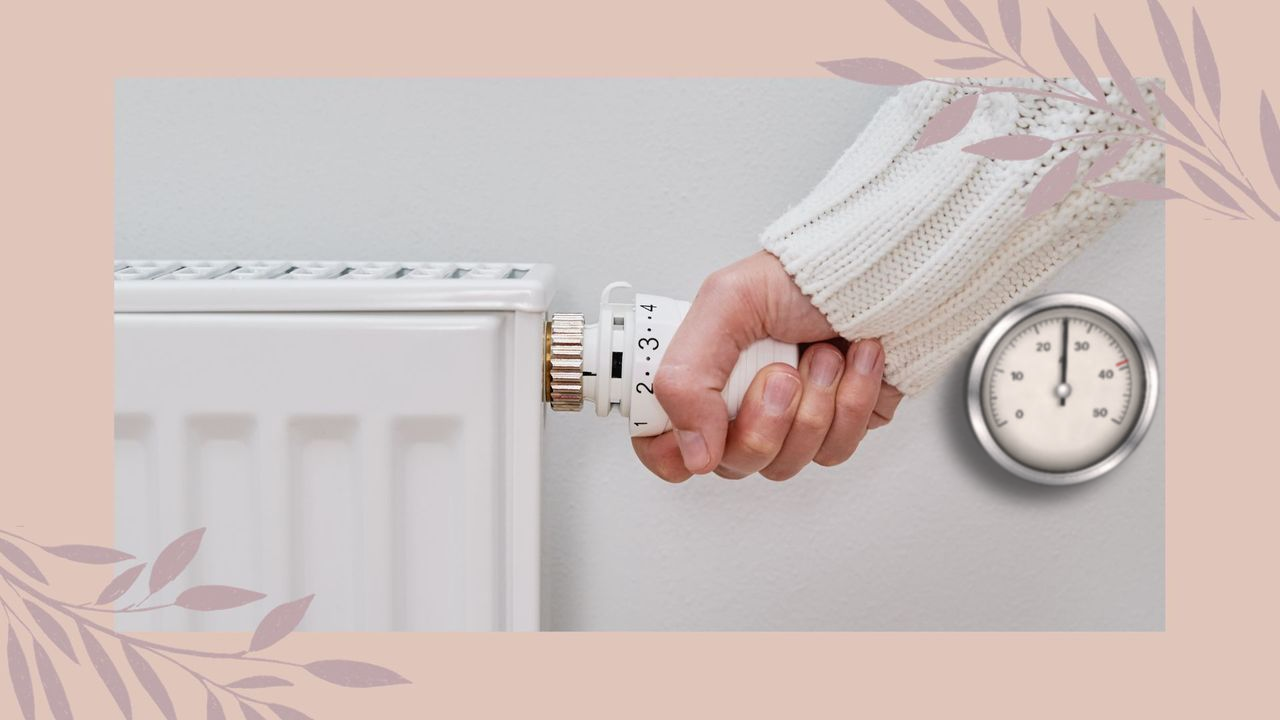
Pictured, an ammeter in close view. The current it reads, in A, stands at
25 A
